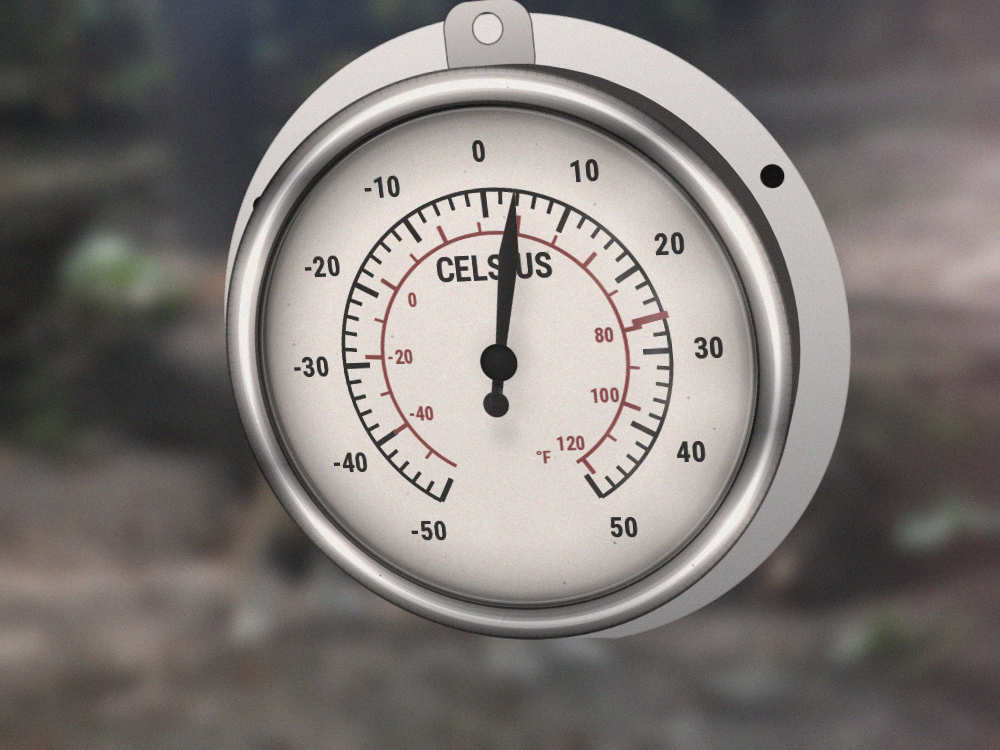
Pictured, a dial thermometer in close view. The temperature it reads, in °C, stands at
4 °C
